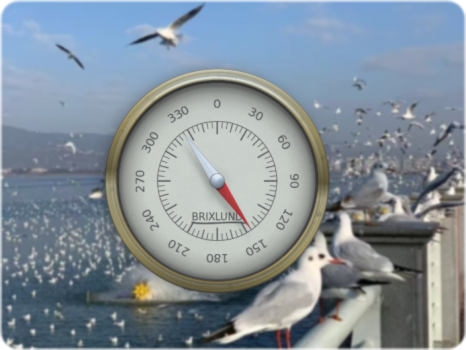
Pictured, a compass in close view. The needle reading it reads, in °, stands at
145 °
